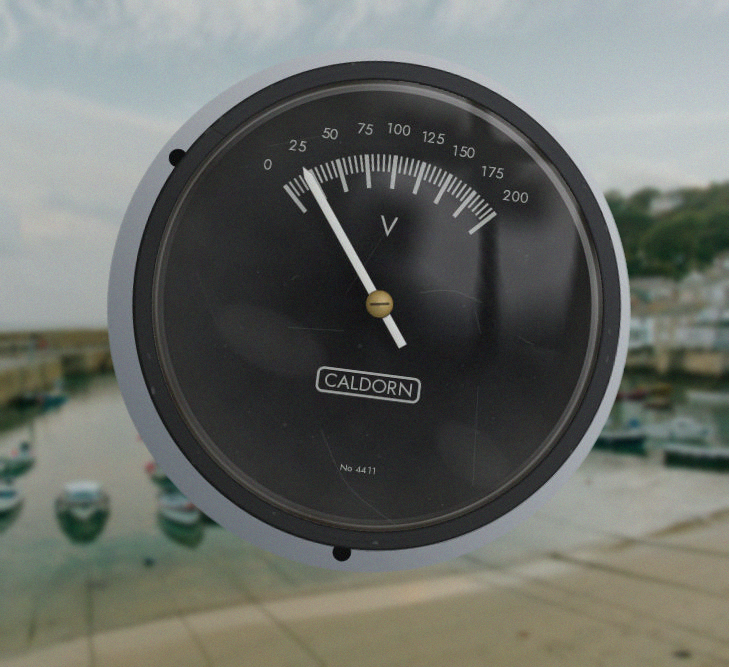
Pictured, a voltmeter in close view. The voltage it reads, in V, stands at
20 V
